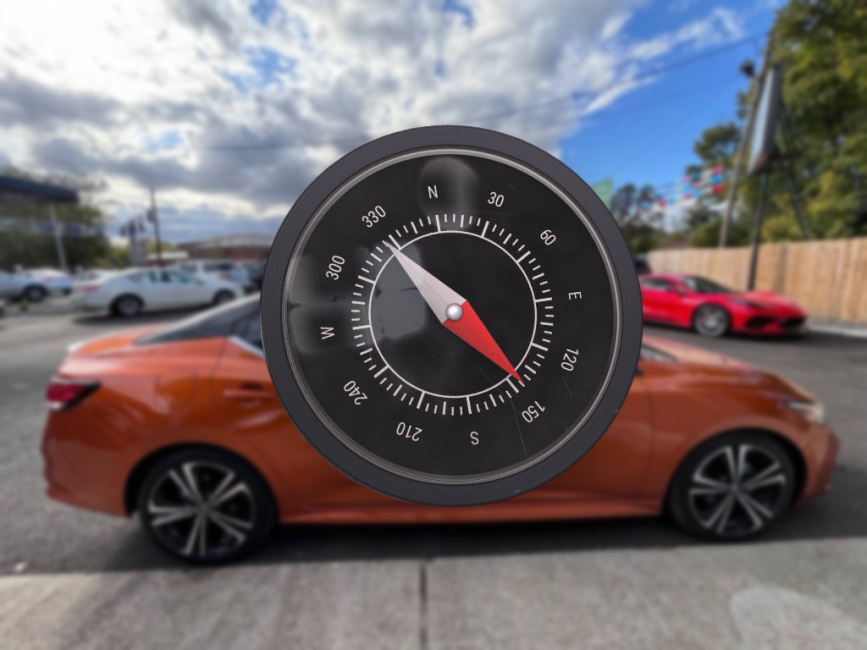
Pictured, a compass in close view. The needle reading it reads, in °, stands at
145 °
